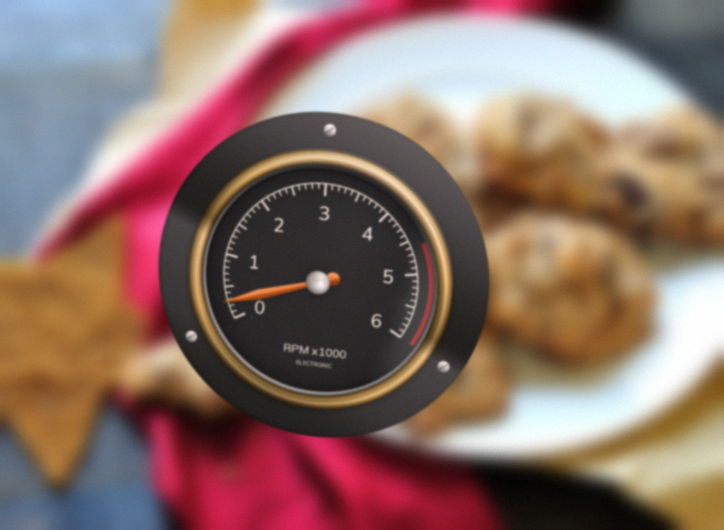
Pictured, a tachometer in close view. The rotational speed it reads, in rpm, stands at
300 rpm
